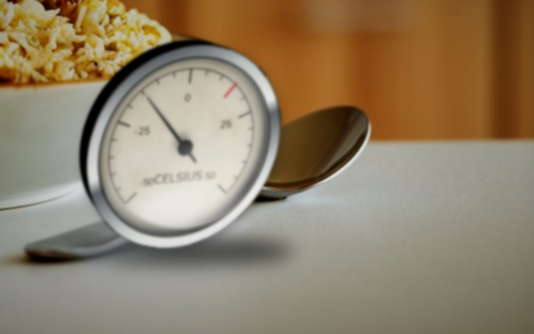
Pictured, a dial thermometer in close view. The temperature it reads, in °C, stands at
-15 °C
